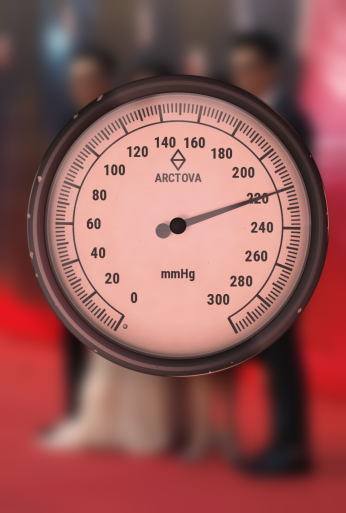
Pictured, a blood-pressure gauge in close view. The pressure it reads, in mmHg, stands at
220 mmHg
